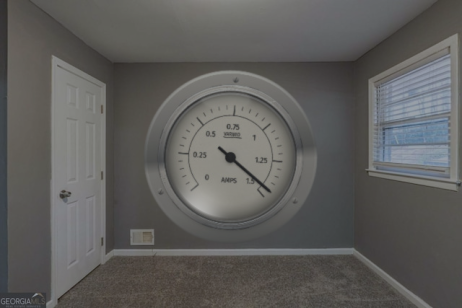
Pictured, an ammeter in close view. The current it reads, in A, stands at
1.45 A
